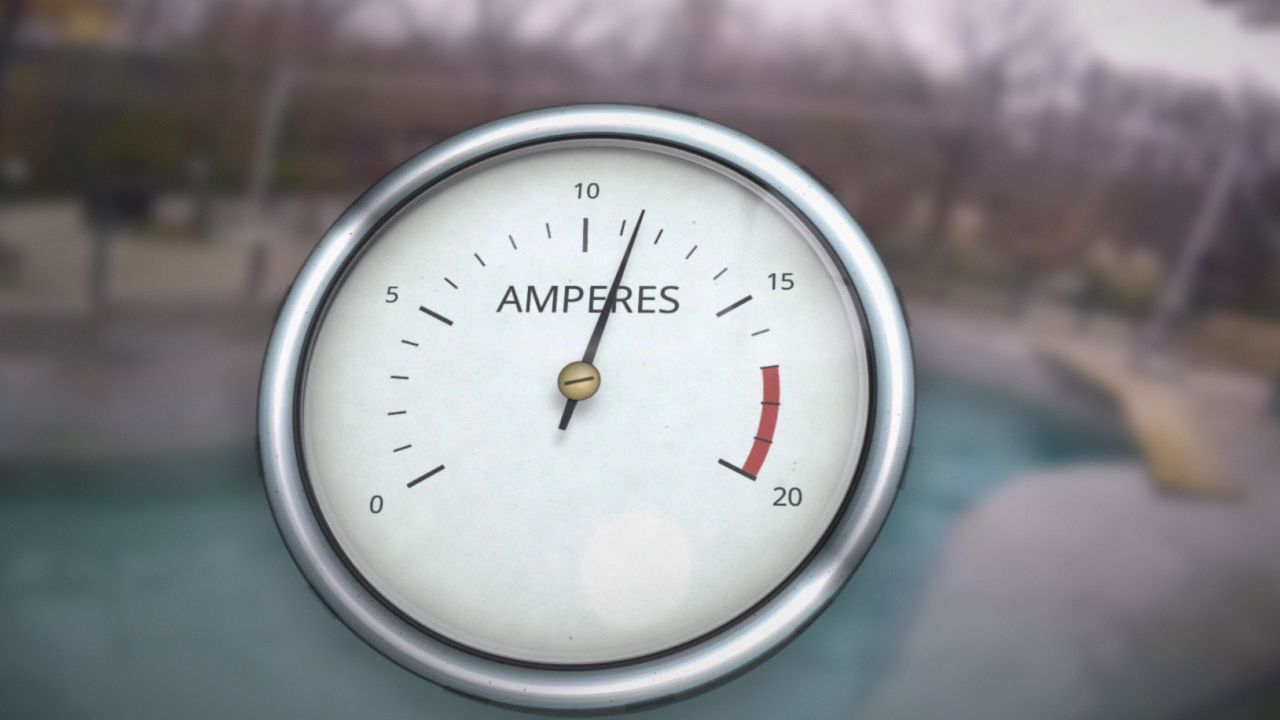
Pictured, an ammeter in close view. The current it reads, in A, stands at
11.5 A
